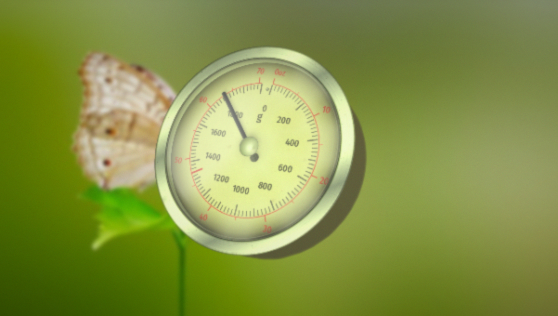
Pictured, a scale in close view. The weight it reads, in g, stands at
1800 g
